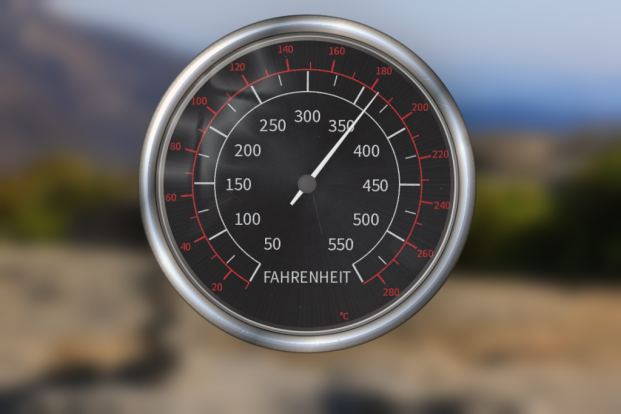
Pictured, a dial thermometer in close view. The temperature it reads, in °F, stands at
362.5 °F
